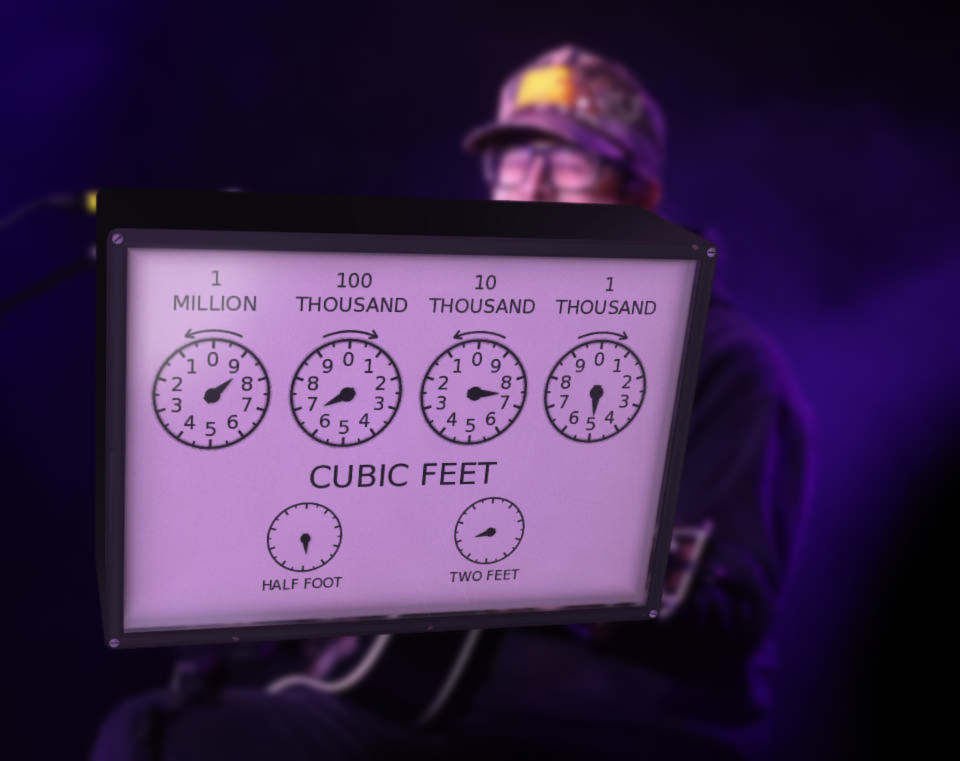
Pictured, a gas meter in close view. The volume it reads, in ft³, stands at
867500 ft³
